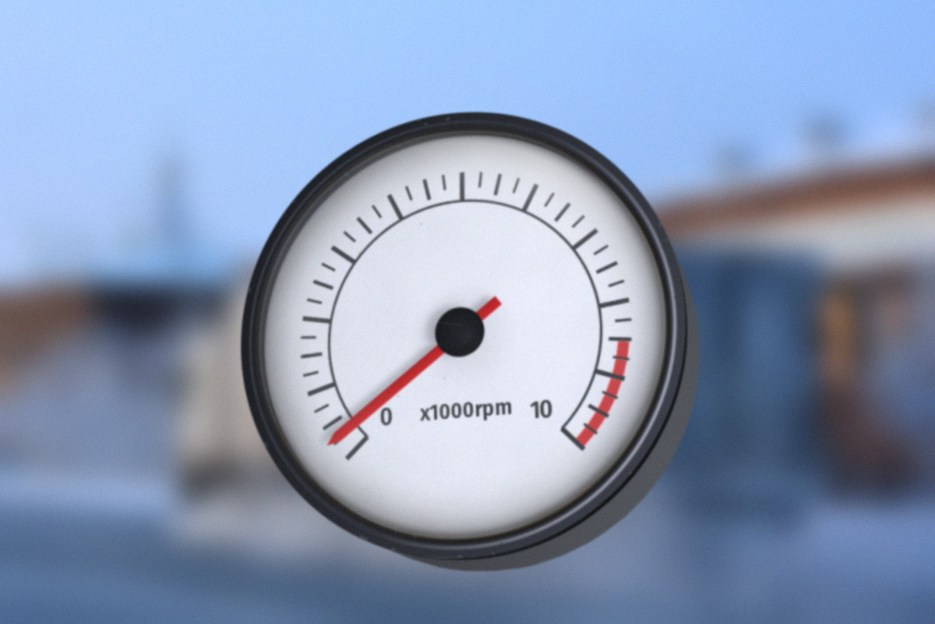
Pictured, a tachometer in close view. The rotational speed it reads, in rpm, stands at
250 rpm
